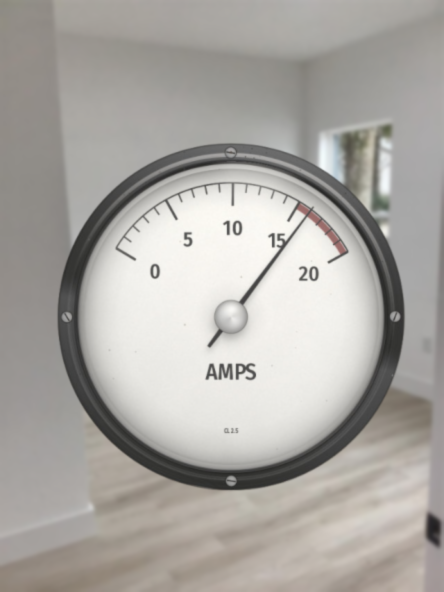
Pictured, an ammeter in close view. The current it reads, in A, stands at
16 A
